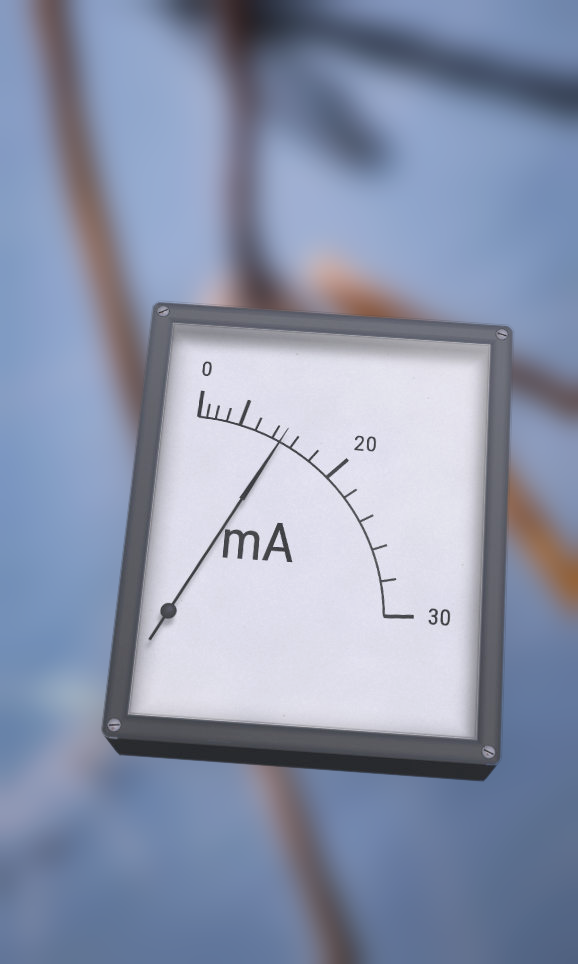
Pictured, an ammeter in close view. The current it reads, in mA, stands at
15 mA
